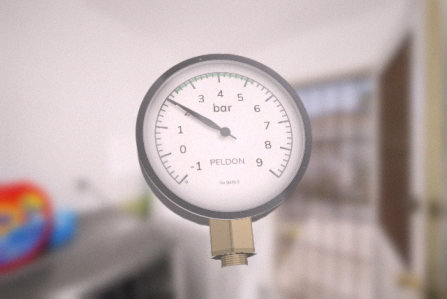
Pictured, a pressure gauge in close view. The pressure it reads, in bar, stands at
2 bar
